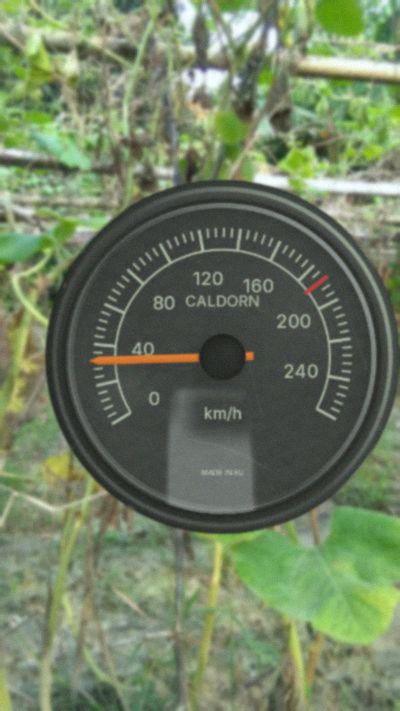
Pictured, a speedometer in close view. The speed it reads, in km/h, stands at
32 km/h
